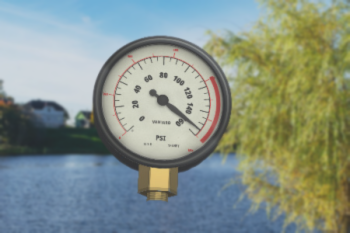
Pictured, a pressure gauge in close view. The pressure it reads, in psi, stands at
155 psi
